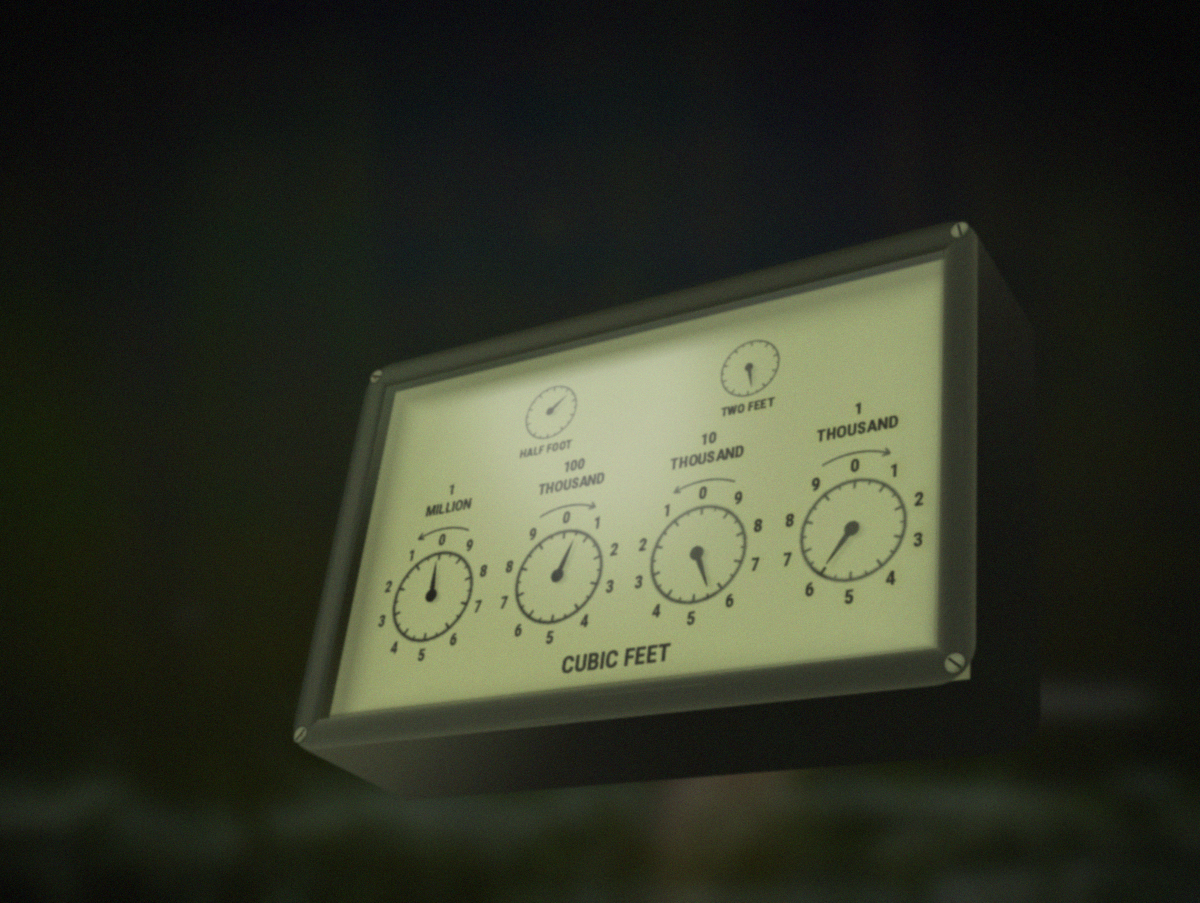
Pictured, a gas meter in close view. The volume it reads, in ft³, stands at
5600 ft³
